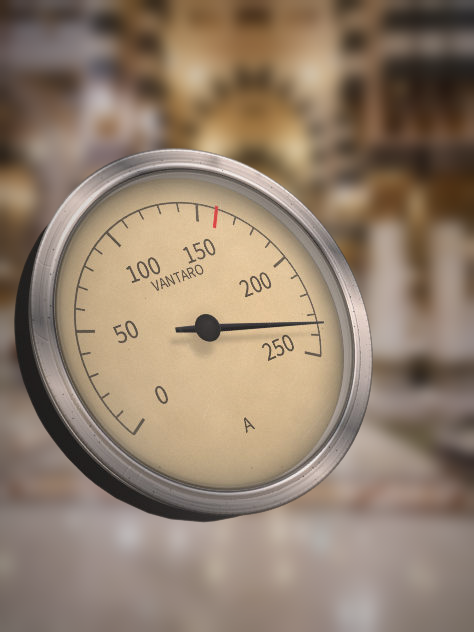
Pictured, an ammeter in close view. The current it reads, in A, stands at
235 A
